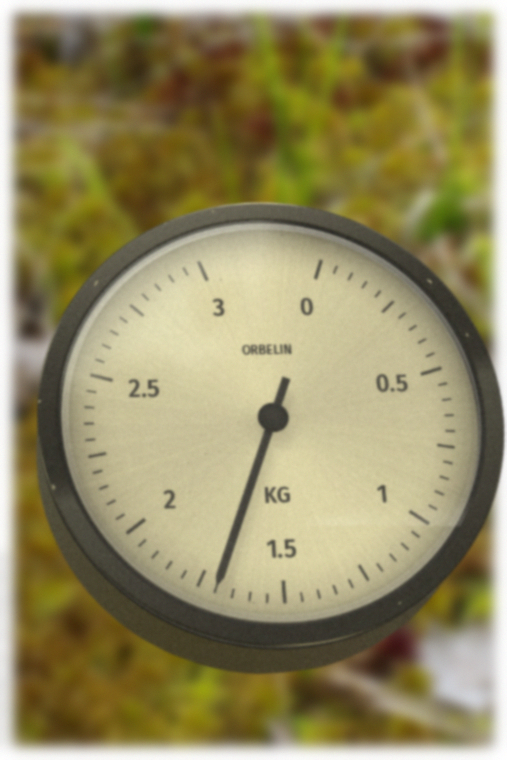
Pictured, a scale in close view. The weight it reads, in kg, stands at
1.7 kg
